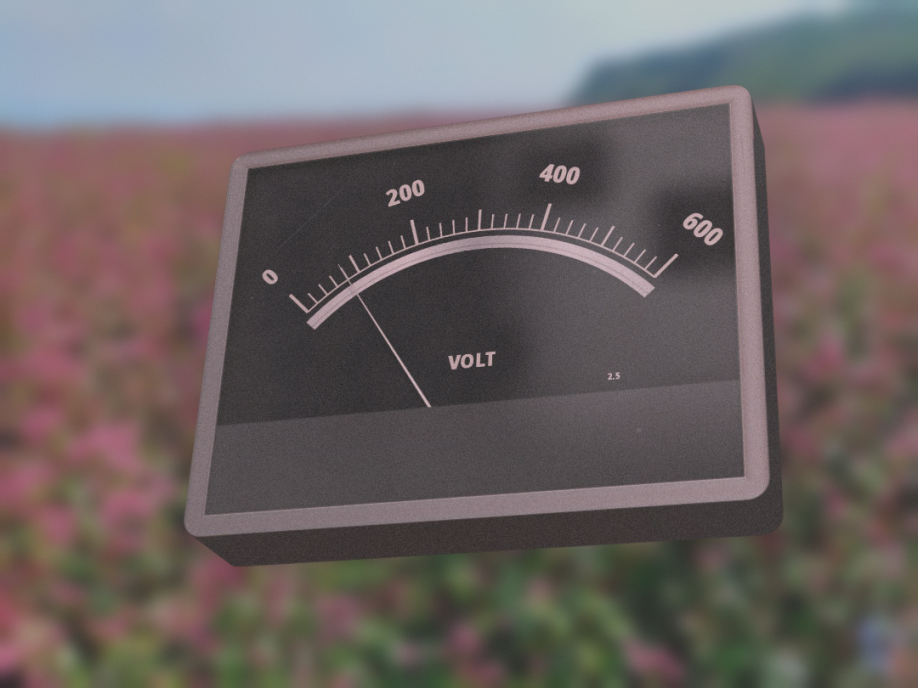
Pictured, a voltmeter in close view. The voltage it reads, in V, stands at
80 V
